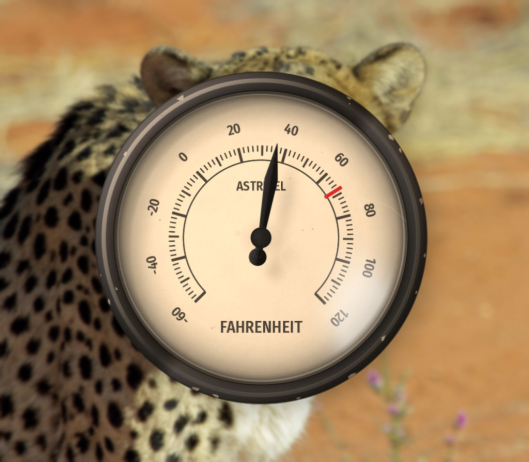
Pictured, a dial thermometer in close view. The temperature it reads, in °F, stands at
36 °F
